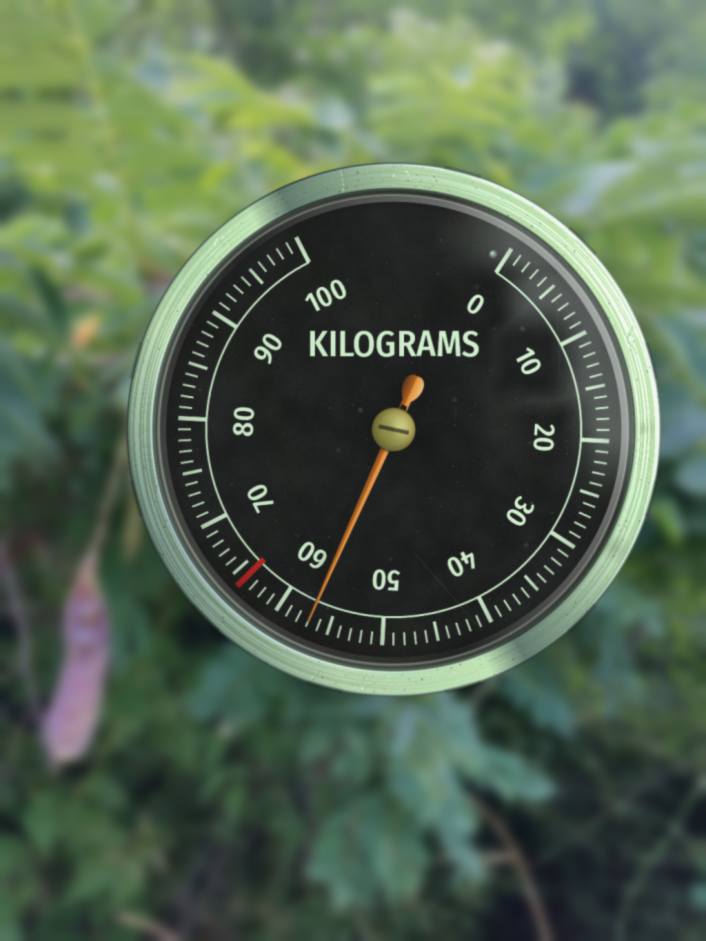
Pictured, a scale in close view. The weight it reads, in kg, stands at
57 kg
